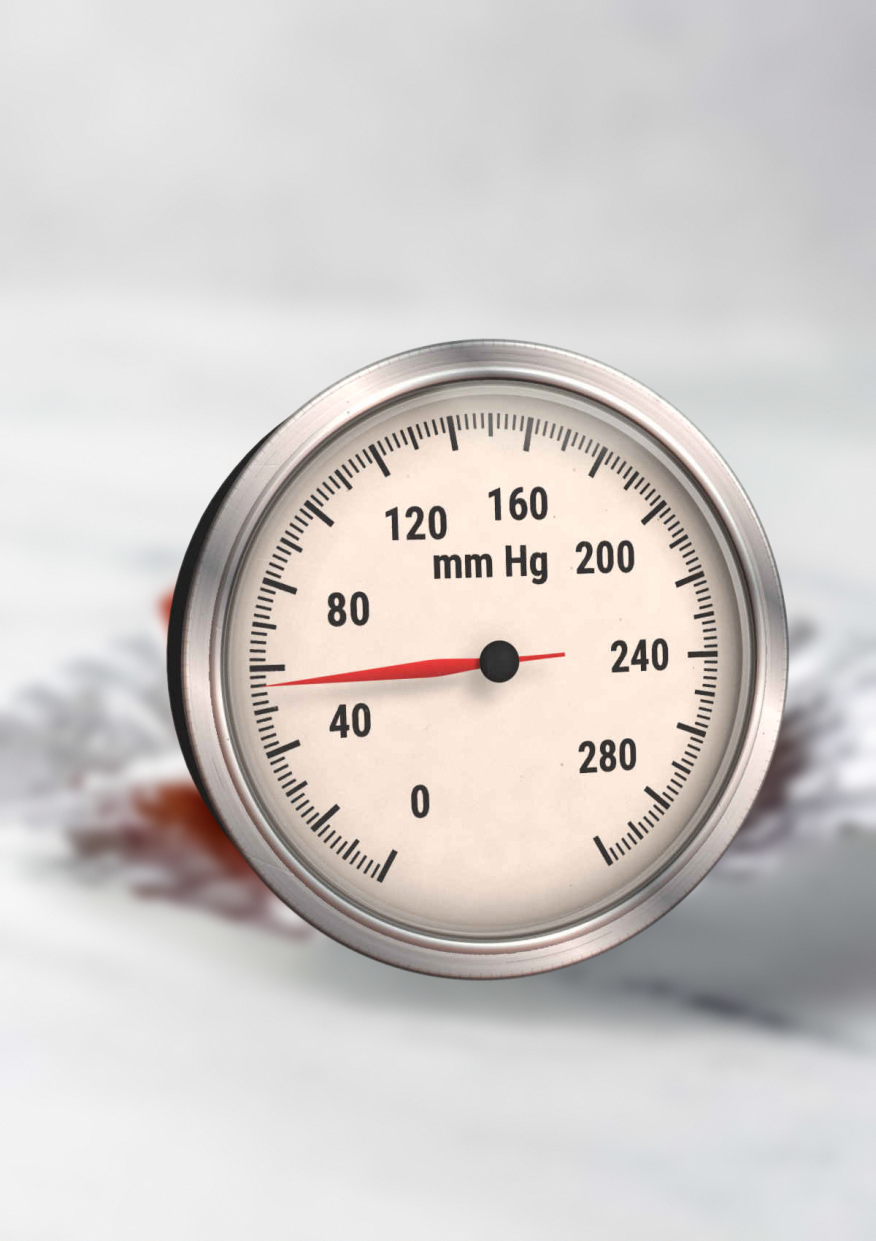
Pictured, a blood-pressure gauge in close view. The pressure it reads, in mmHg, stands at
56 mmHg
